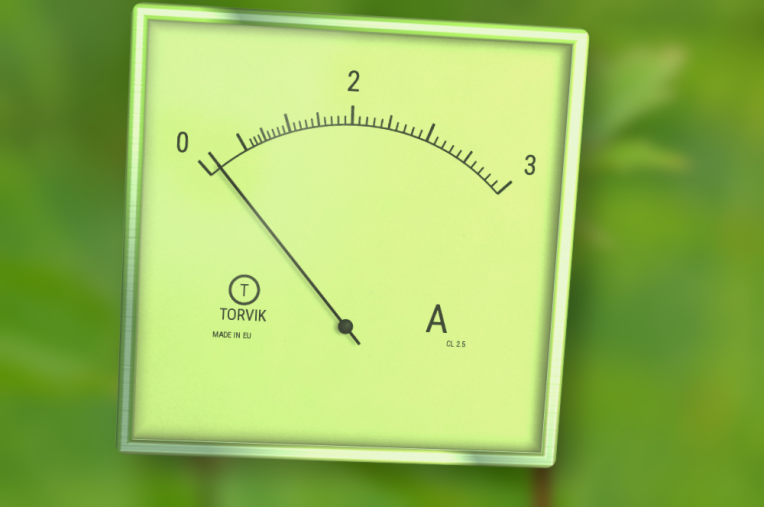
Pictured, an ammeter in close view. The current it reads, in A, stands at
0.5 A
